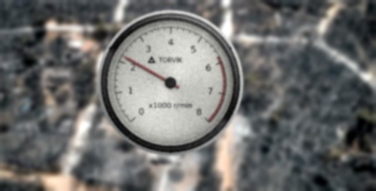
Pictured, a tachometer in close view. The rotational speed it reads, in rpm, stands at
2200 rpm
